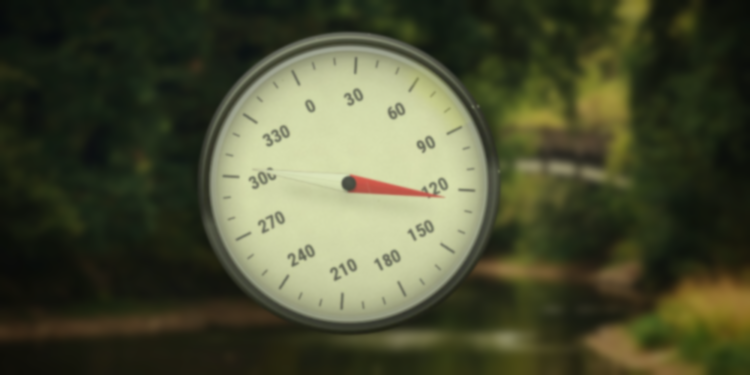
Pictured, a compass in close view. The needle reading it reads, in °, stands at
125 °
